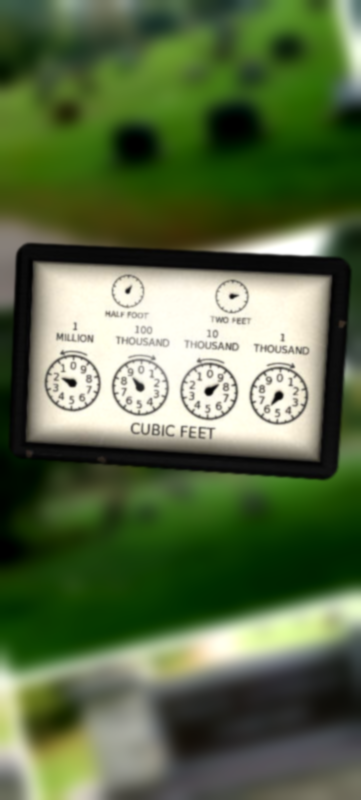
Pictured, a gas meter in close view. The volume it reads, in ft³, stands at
188600 ft³
